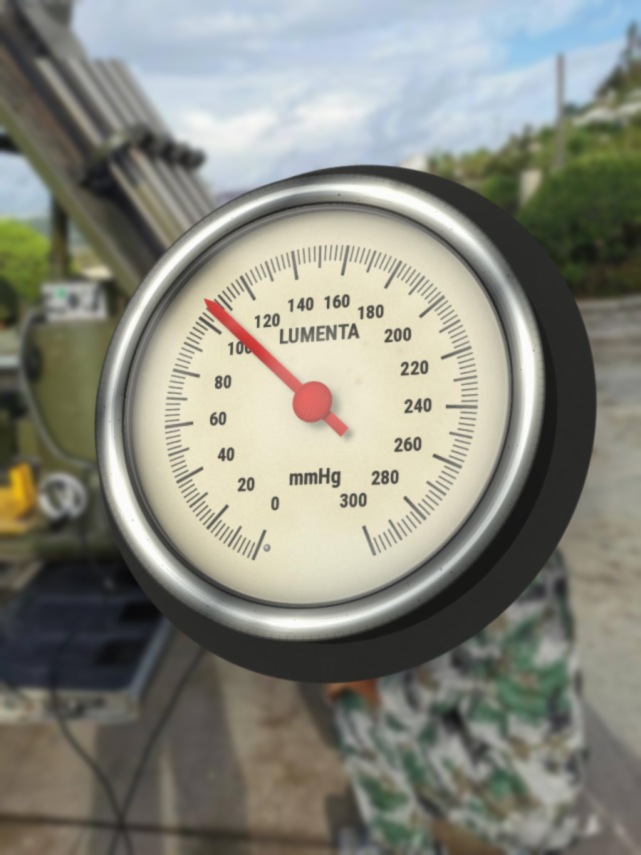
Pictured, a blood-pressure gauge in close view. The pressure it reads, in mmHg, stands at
106 mmHg
